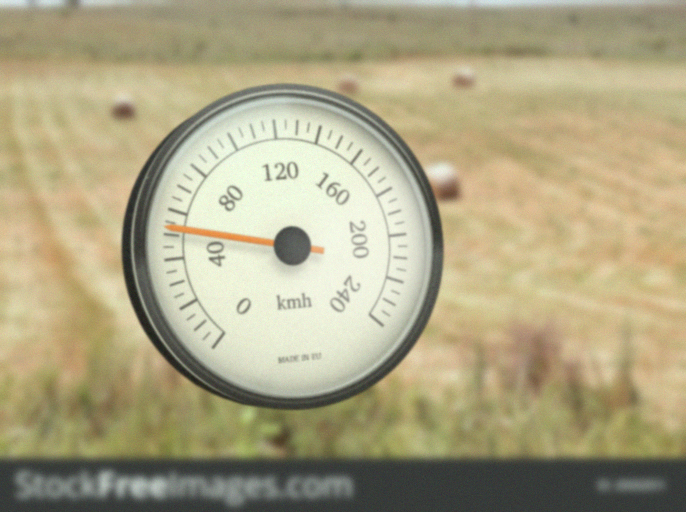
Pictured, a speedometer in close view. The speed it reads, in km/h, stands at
52.5 km/h
